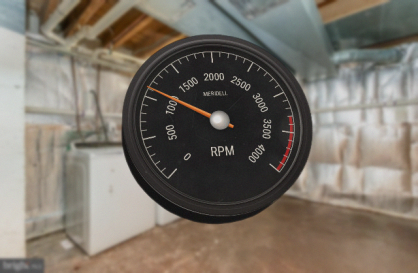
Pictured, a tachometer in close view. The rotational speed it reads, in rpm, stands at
1100 rpm
